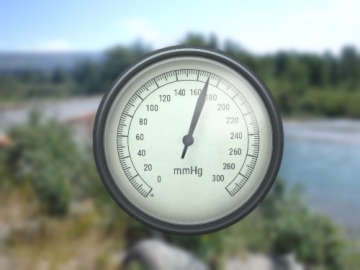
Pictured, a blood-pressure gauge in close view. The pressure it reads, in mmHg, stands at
170 mmHg
